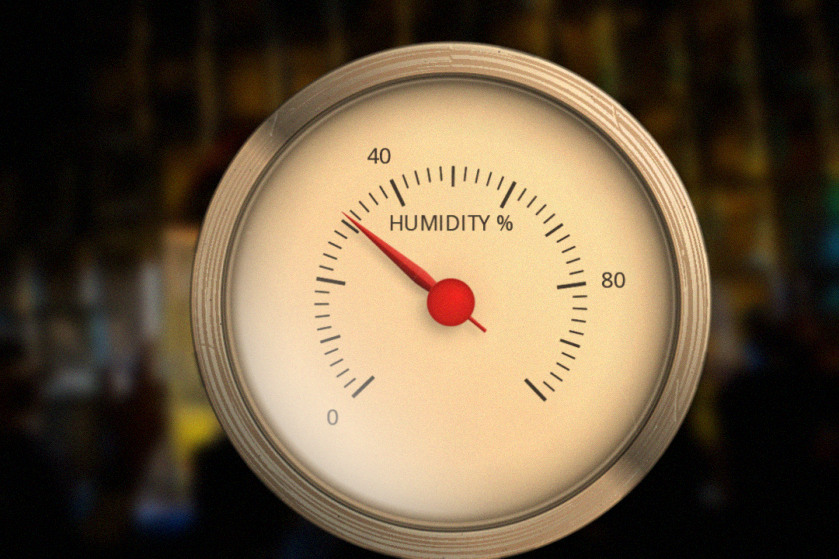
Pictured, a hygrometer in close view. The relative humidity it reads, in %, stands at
31 %
